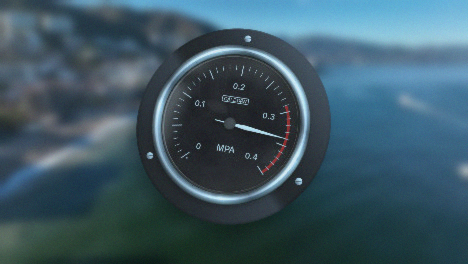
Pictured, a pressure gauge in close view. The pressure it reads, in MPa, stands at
0.34 MPa
